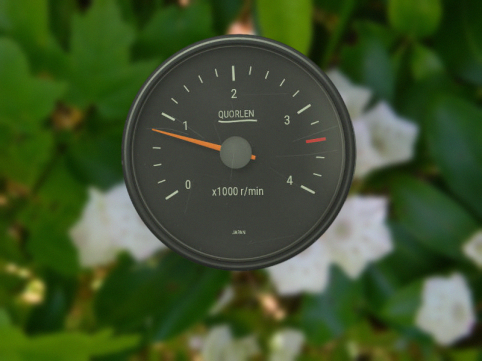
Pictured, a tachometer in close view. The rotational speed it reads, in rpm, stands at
800 rpm
